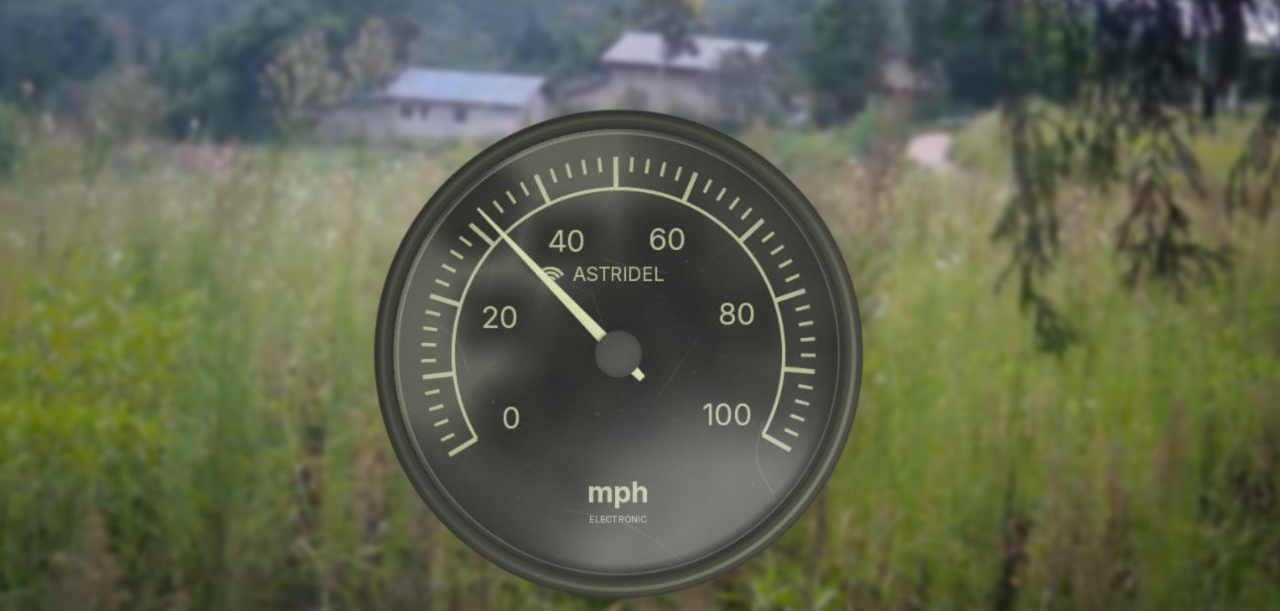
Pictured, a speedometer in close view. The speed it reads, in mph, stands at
32 mph
